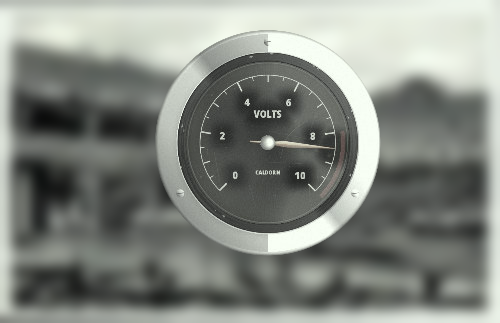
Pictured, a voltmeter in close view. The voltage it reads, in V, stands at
8.5 V
